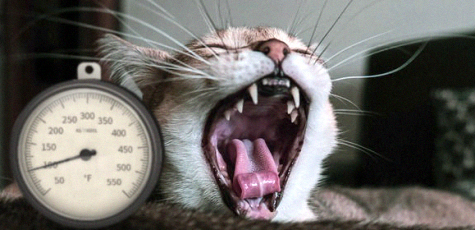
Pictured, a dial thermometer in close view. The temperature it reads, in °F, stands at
100 °F
